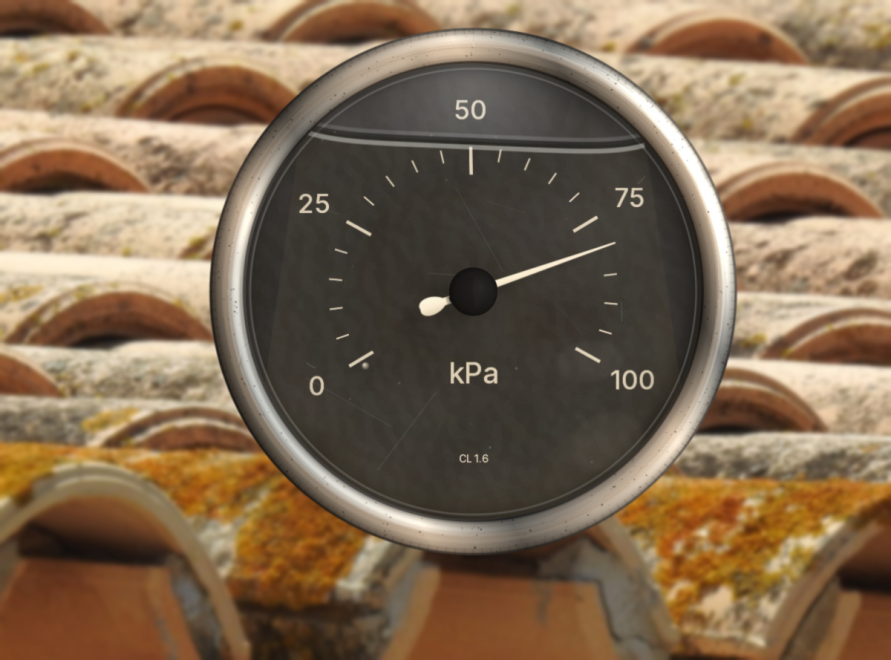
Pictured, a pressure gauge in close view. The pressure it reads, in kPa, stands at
80 kPa
